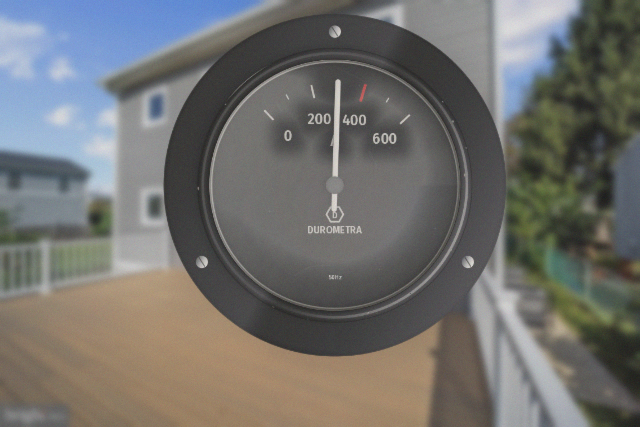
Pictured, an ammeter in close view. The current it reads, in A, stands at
300 A
